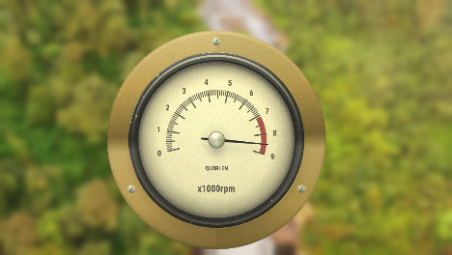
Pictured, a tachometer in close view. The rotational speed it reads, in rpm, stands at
8500 rpm
